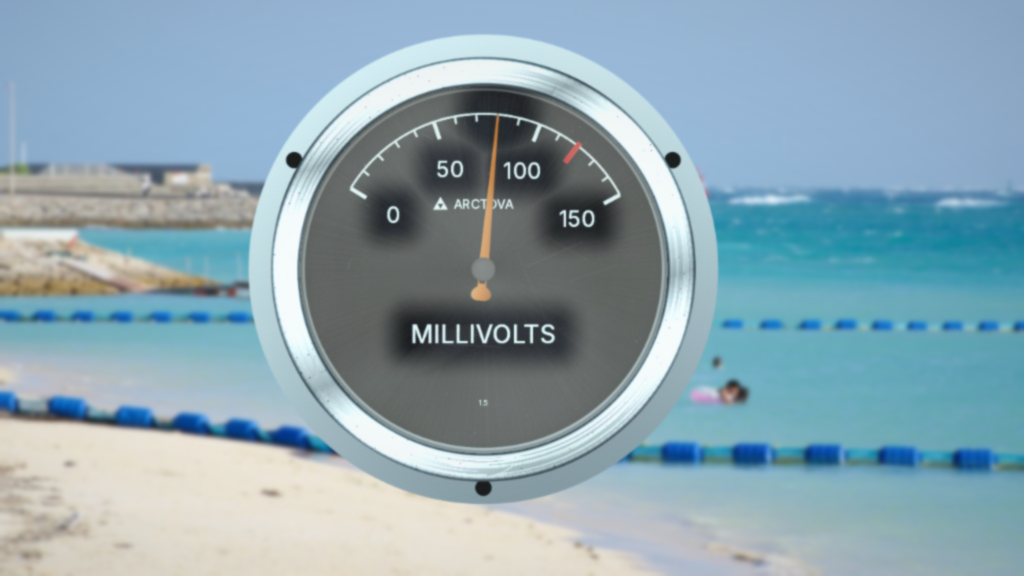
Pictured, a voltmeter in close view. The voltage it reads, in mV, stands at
80 mV
